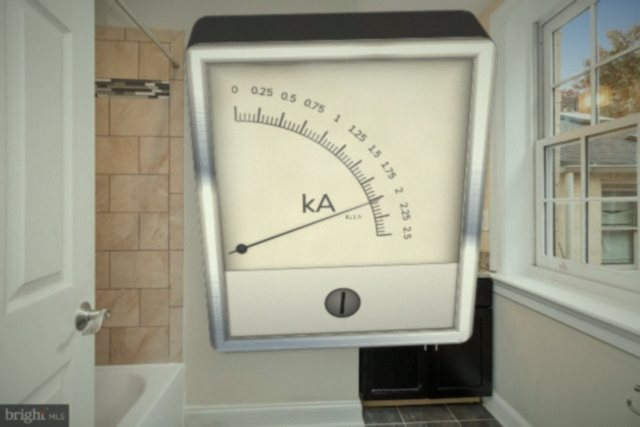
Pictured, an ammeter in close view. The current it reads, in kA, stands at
2 kA
